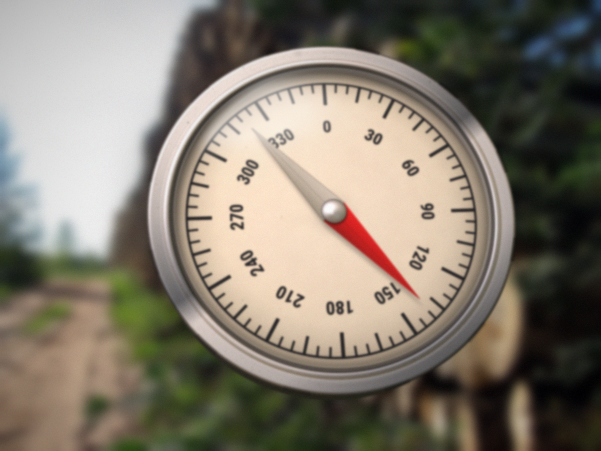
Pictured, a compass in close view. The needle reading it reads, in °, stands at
140 °
